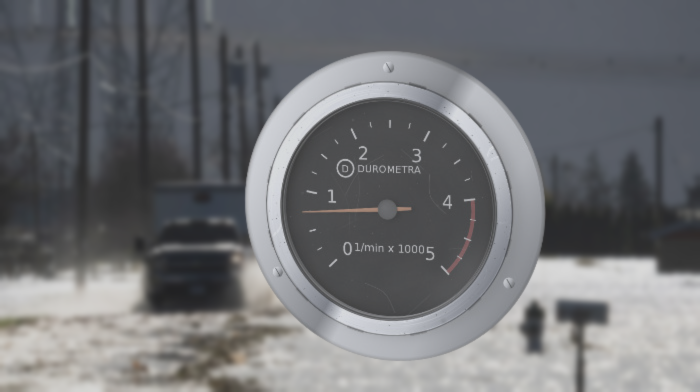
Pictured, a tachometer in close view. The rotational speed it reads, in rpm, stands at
750 rpm
